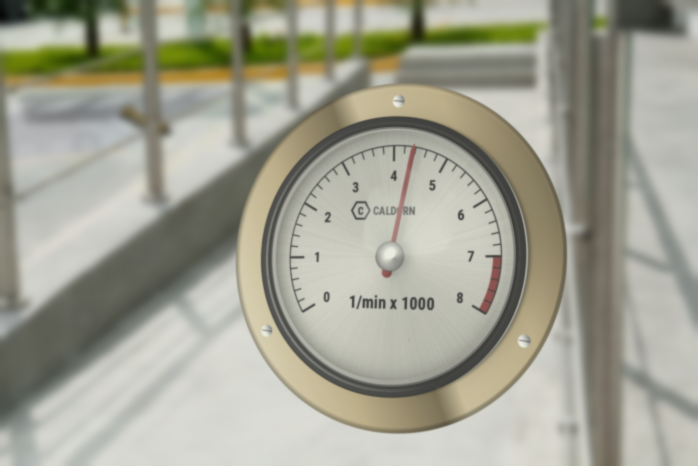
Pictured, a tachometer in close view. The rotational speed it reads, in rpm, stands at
4400 rpm
